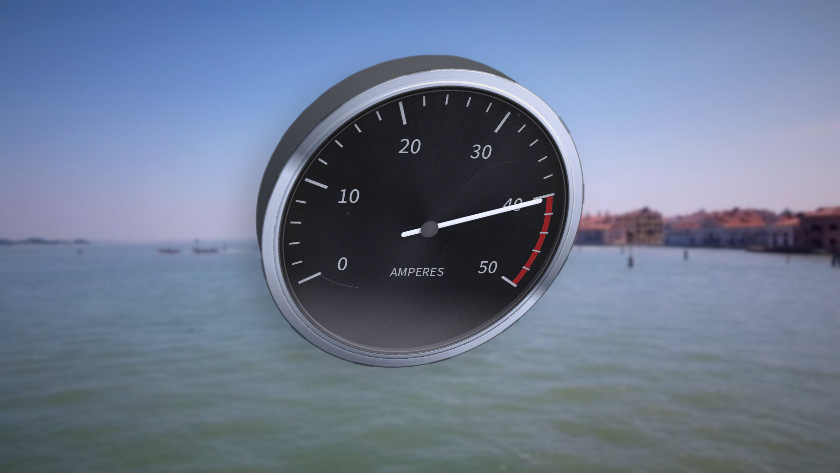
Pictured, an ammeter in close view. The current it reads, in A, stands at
40 A
